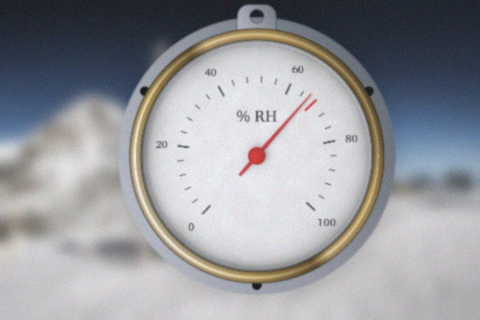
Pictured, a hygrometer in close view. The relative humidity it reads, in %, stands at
66 %
